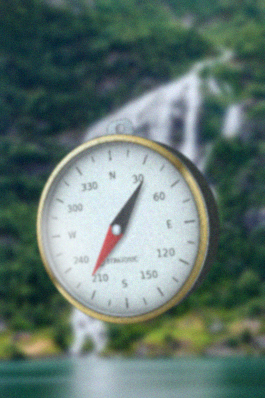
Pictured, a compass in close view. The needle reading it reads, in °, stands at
217.5 °
